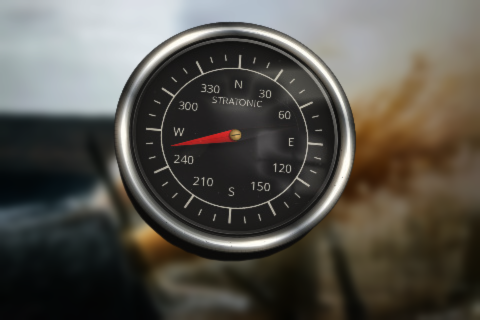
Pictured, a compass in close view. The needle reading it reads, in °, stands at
255 °
